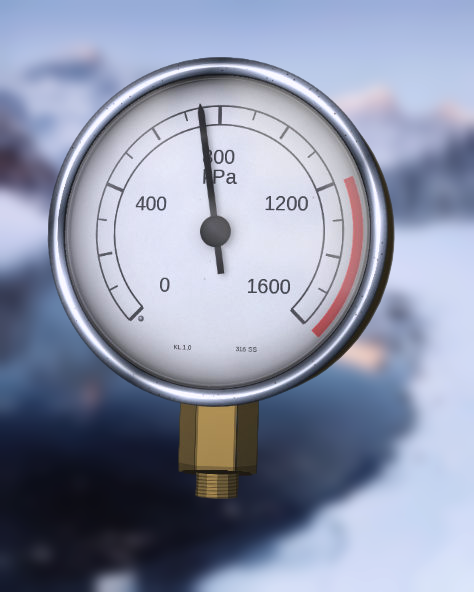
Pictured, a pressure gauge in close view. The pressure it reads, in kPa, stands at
750 kPa
